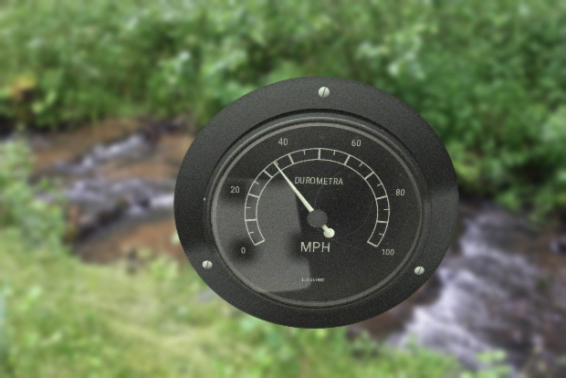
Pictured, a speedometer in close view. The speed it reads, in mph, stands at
35 mph
